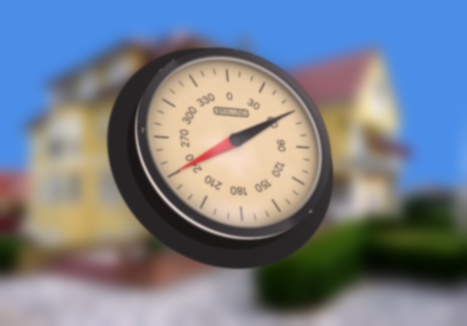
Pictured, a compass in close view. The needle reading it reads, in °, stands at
240 °
